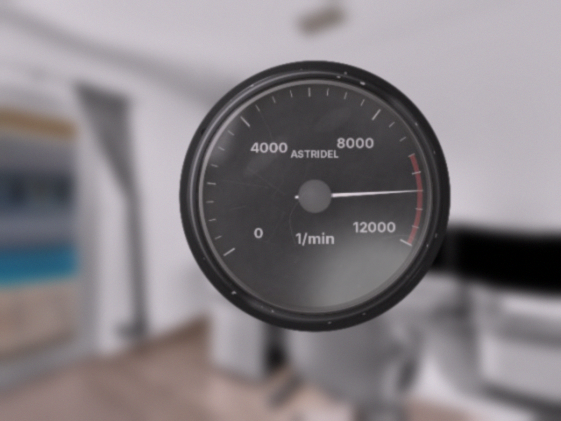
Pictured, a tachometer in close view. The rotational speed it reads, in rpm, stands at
10500 rpm
